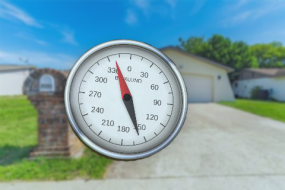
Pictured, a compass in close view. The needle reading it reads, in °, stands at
337.5 °
